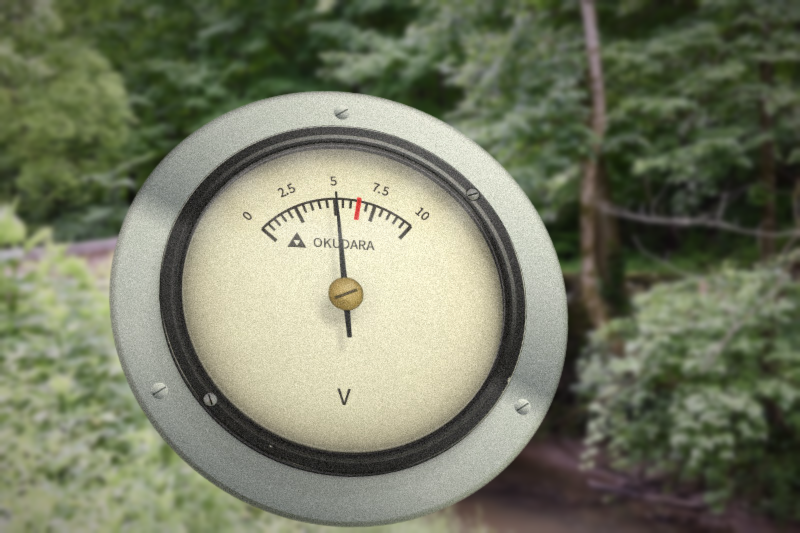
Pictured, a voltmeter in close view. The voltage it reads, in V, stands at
5 V
